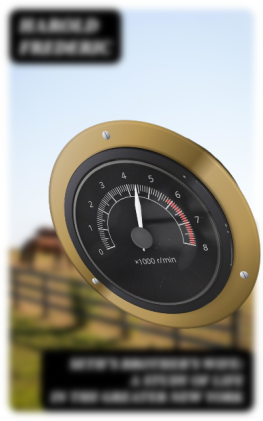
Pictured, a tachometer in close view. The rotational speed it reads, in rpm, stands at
4500 rpm
